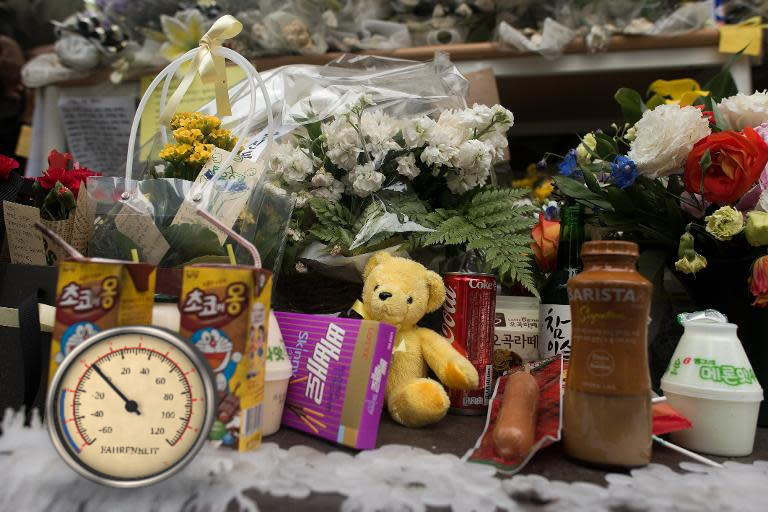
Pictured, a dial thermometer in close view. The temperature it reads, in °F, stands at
0 °F
